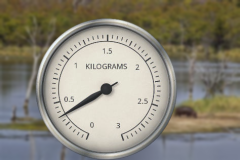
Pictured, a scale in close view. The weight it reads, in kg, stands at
0.35 kg
